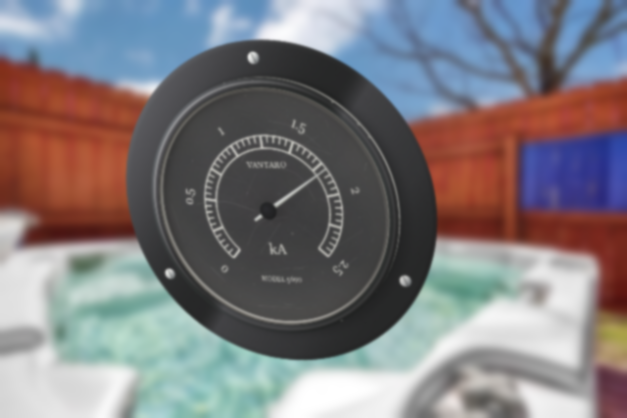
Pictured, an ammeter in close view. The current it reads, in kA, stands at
1.8 kA
